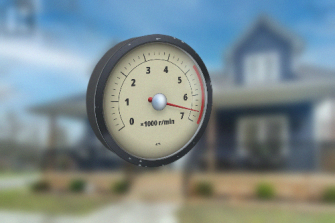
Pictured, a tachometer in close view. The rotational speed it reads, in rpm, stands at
6600 rpm
